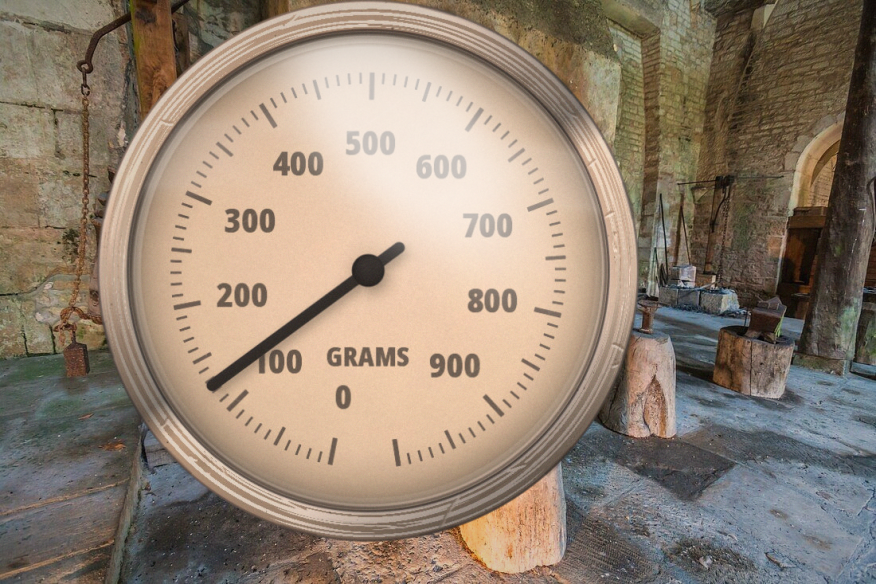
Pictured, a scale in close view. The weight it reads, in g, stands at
125 g
